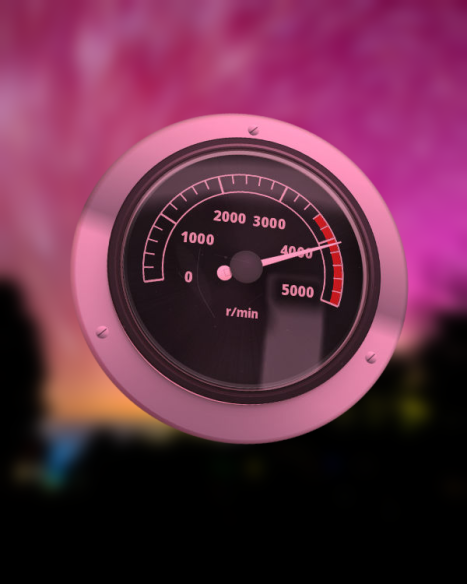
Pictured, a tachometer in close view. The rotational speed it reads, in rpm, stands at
4100 rpm
